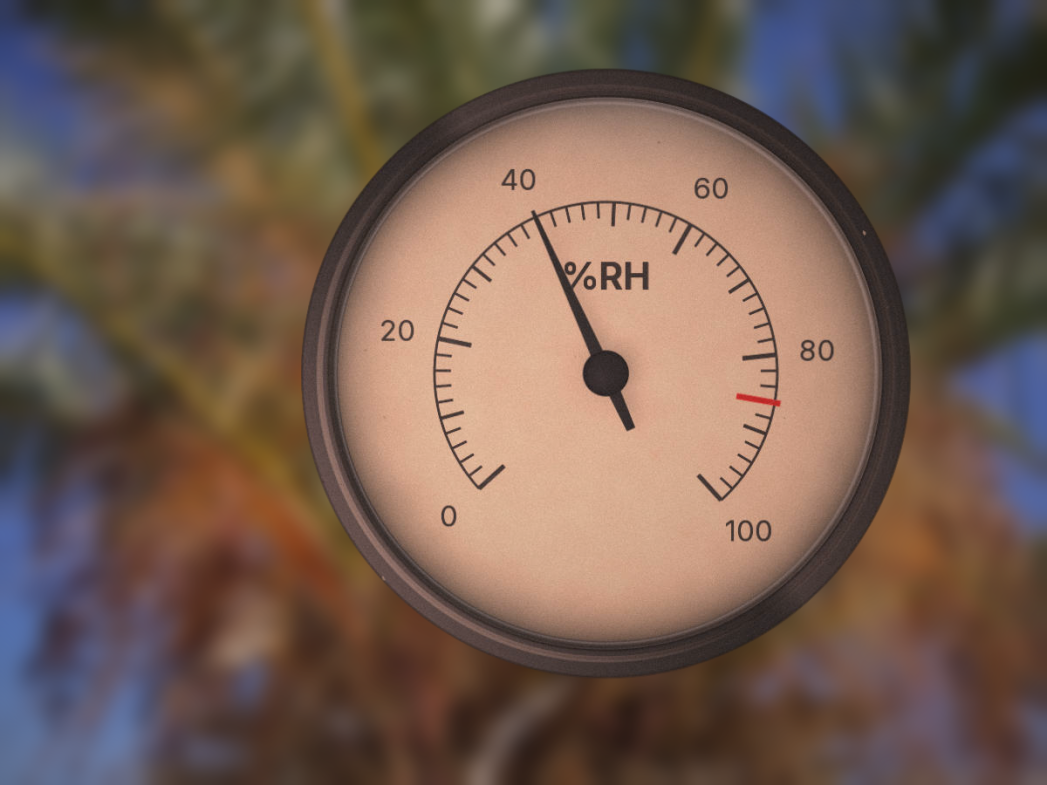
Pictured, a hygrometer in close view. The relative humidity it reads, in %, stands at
40 %
